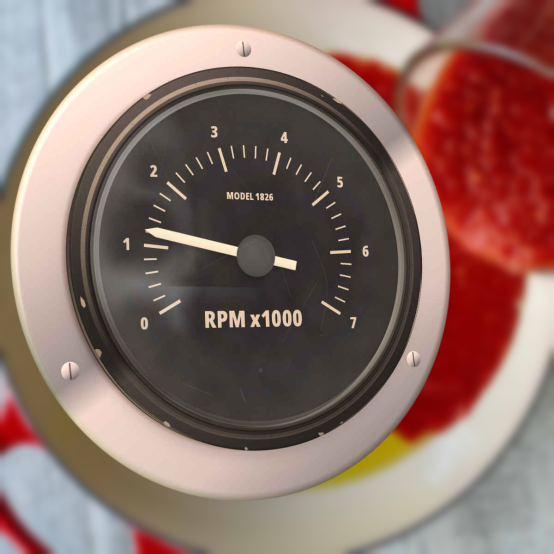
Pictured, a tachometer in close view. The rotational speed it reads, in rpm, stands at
1200 rpm
